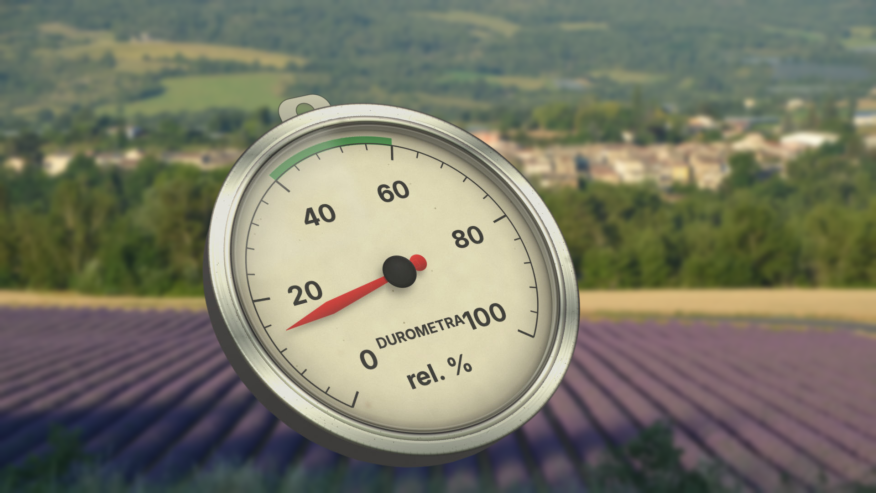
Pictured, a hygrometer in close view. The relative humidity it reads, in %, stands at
14 %
